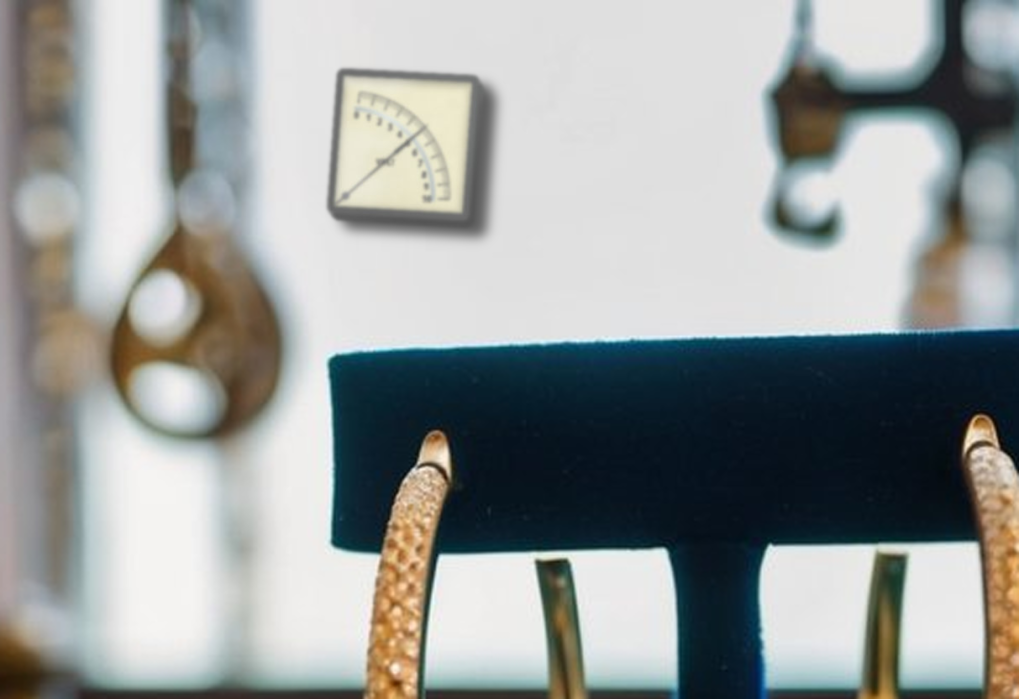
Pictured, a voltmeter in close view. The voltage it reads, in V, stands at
5 V
